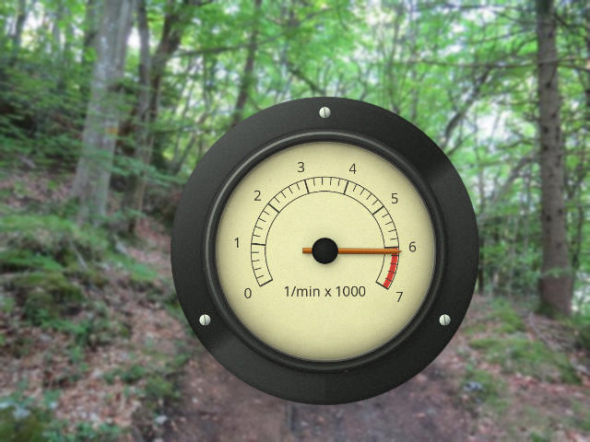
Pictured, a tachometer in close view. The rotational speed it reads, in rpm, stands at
6100 rpm
